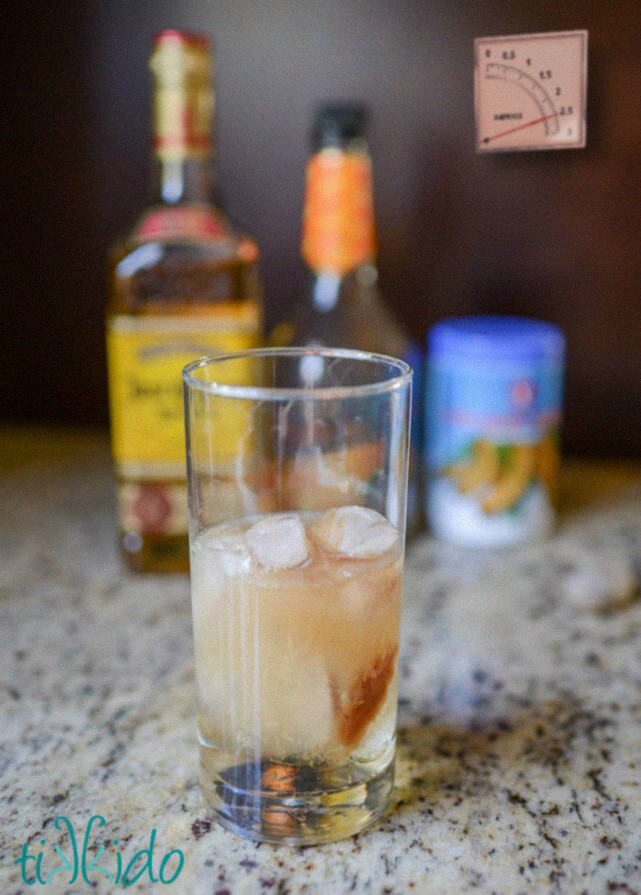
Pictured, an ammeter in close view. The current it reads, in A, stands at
2.5 A
